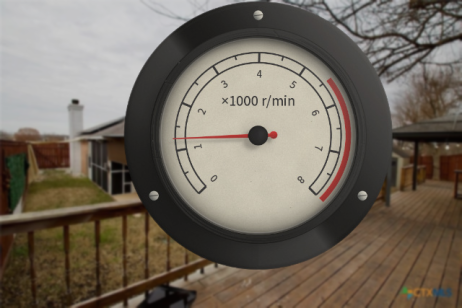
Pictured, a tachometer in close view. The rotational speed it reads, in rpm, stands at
1250 rpm
